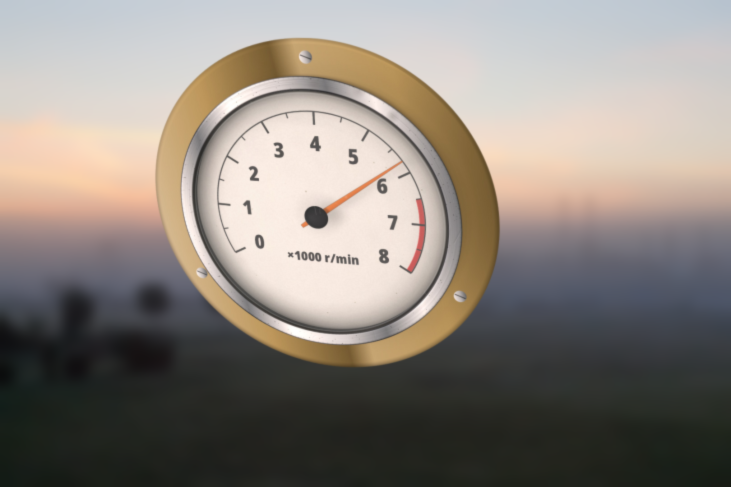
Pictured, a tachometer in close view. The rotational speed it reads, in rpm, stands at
5750 rpm
